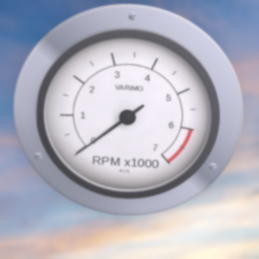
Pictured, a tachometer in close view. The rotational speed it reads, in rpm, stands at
0 rpm
